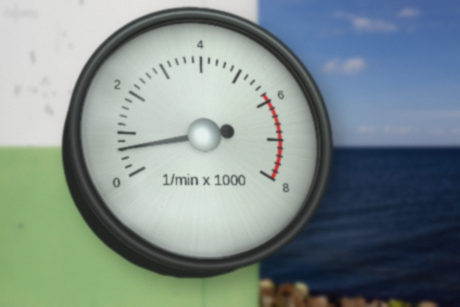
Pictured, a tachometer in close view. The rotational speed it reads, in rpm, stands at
600 rpm
